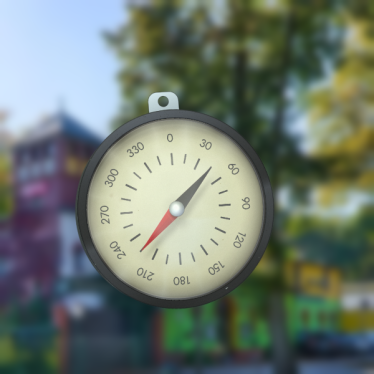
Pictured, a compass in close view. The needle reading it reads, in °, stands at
225 °
